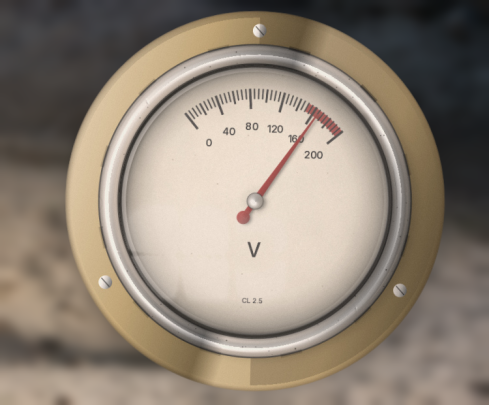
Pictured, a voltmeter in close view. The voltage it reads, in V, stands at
165 V
